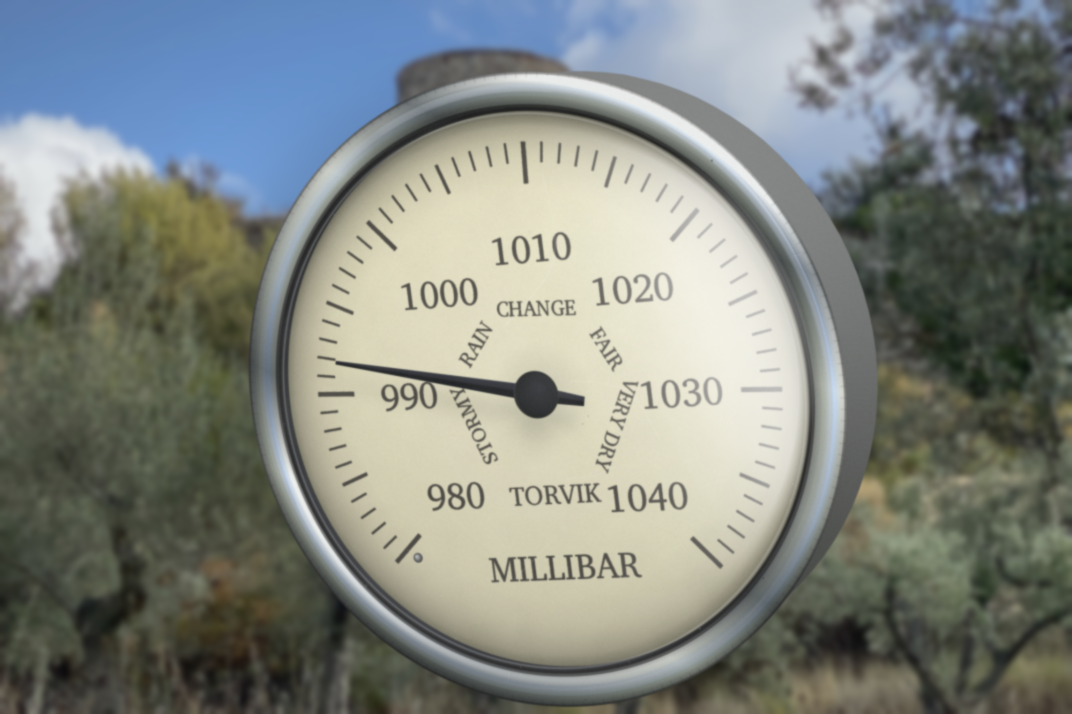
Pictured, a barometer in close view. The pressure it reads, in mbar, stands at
992 mbar
